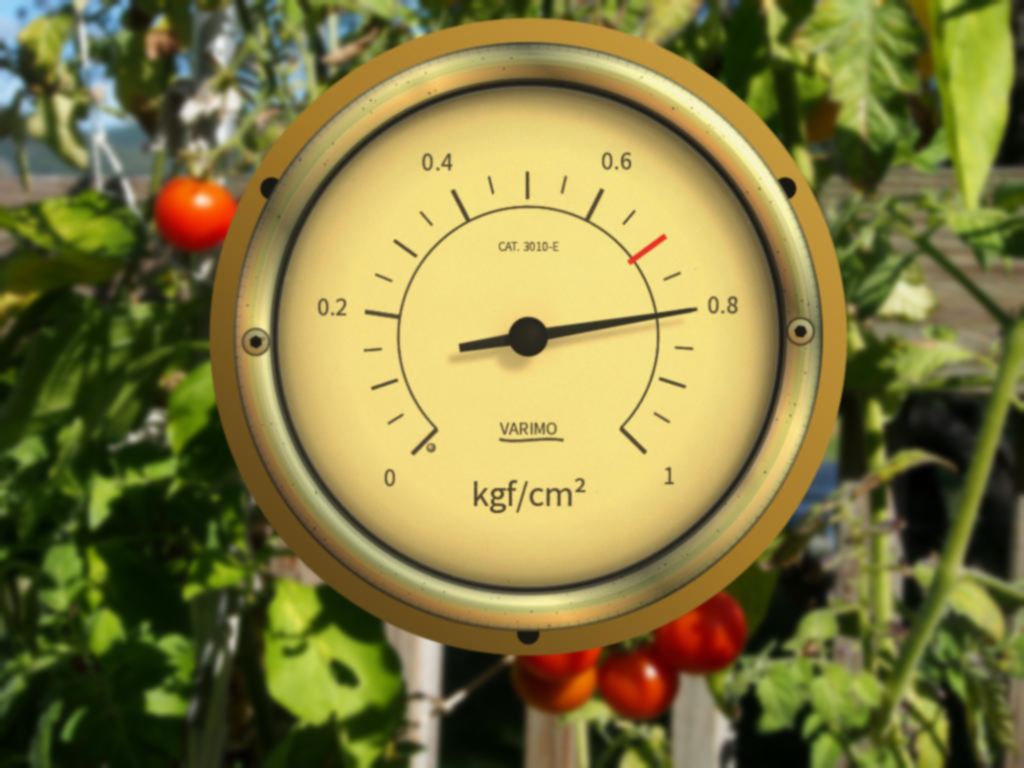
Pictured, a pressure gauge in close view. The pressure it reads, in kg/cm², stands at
0.8 kg/cm²
